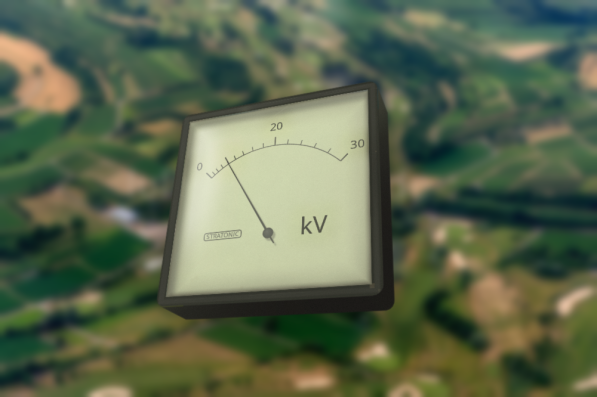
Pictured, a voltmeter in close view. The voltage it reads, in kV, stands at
10 kV
